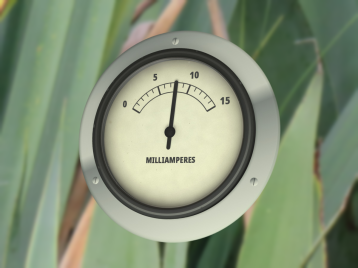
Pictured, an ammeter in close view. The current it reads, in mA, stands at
8 mA
